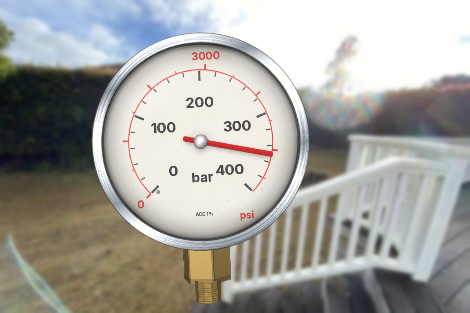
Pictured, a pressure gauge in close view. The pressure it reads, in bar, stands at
350 bar
